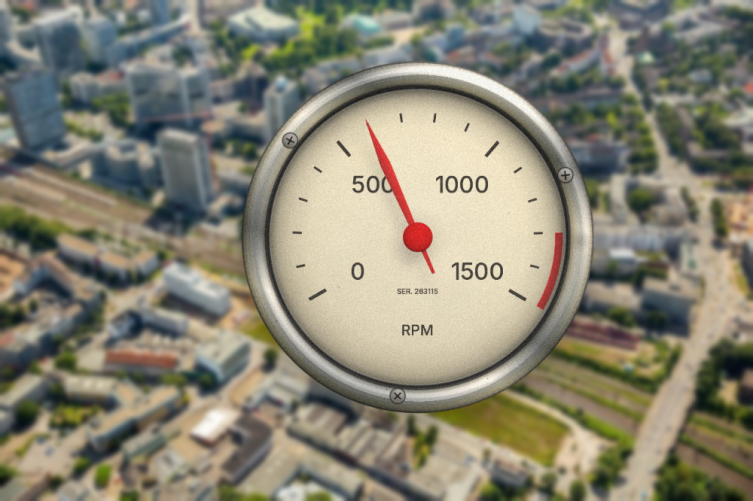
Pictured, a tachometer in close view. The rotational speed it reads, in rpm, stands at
600 rpm
